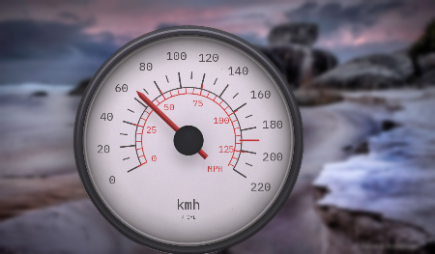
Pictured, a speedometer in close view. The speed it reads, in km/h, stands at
65 km/h
